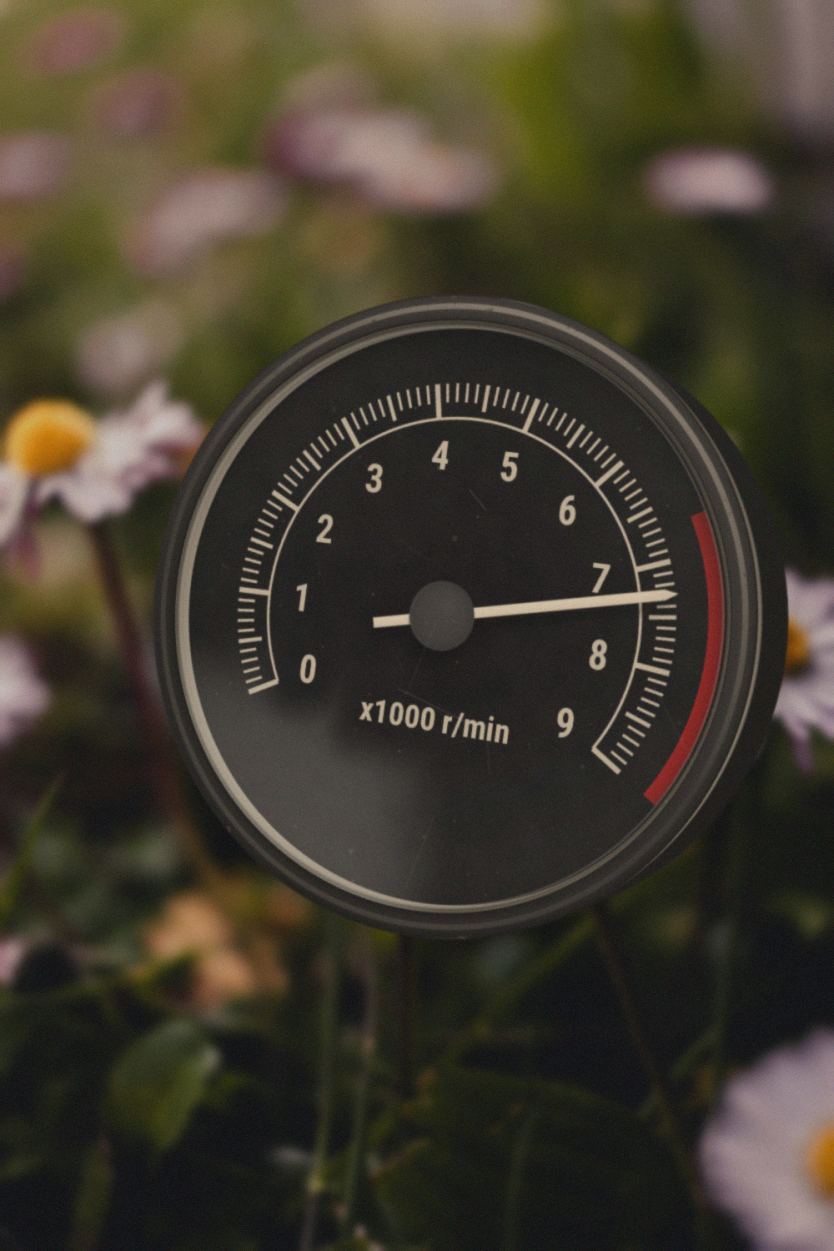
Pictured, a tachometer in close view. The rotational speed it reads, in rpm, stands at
7300 rpm
